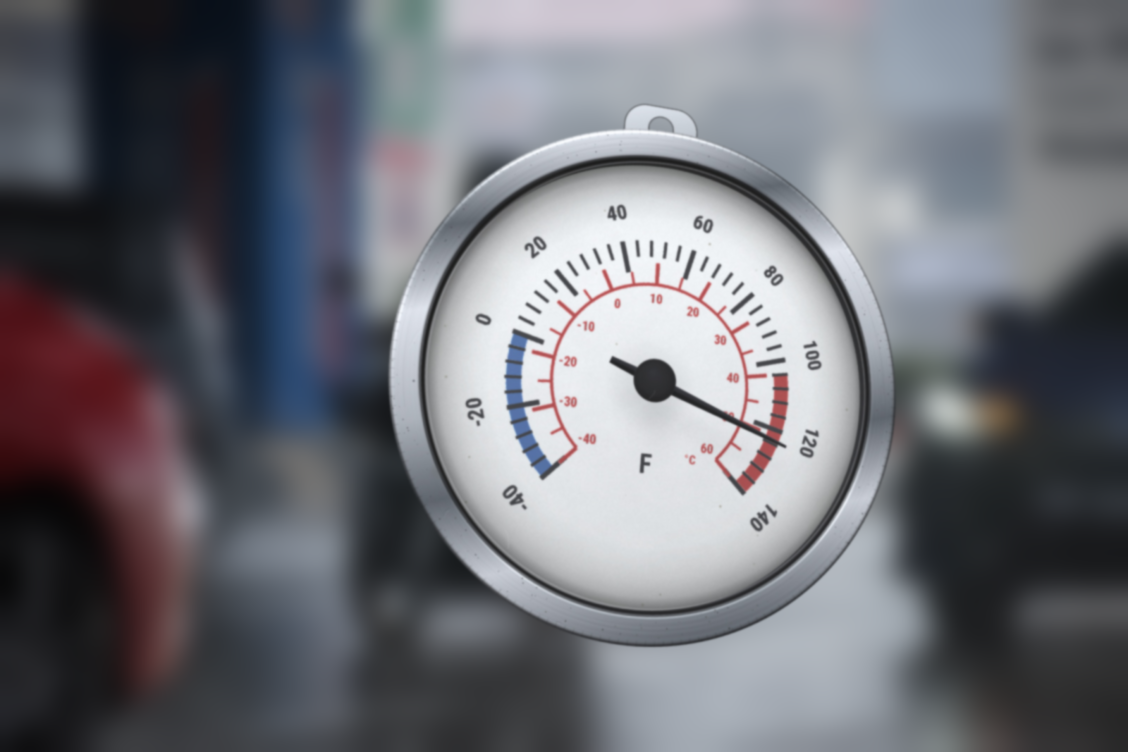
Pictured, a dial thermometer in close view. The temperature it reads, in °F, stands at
124 °F
